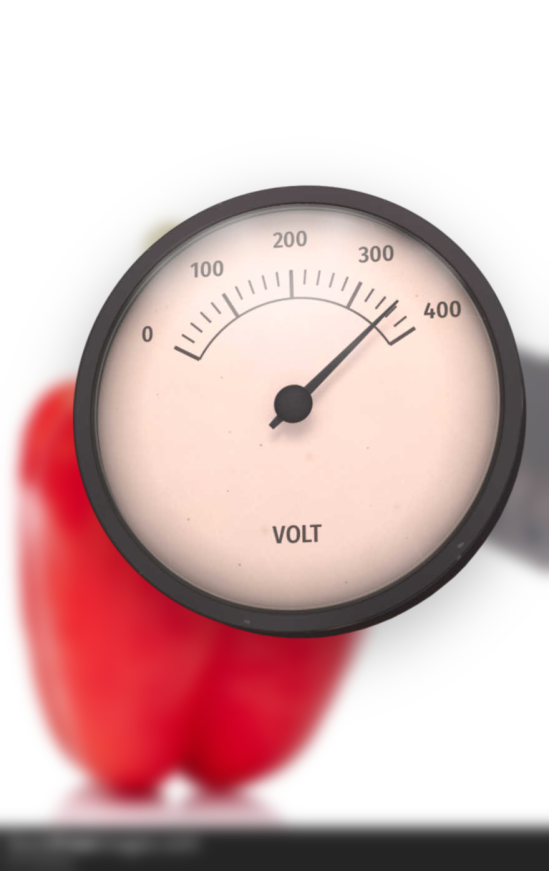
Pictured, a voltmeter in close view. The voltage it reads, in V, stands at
360 V
